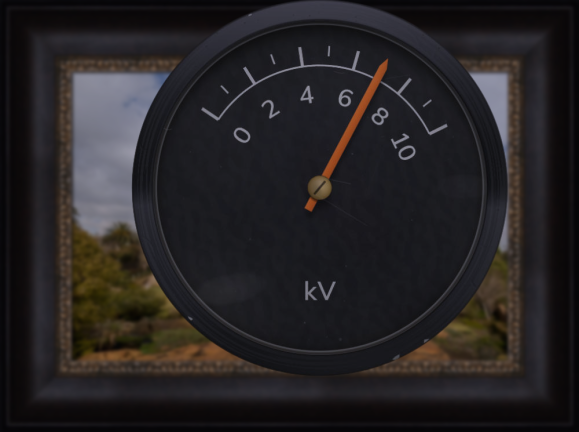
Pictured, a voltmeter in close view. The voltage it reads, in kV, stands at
7 kV
